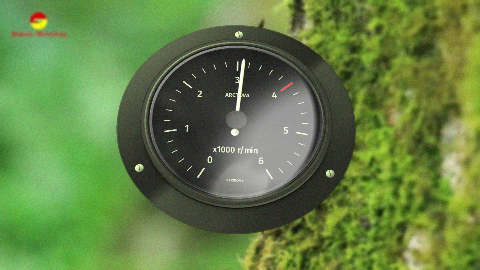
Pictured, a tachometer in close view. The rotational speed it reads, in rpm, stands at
3100 rpm
